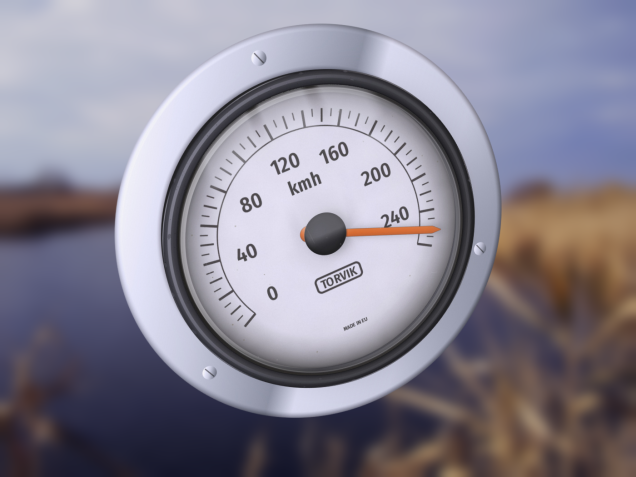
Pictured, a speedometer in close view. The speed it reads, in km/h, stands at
250 km/h
